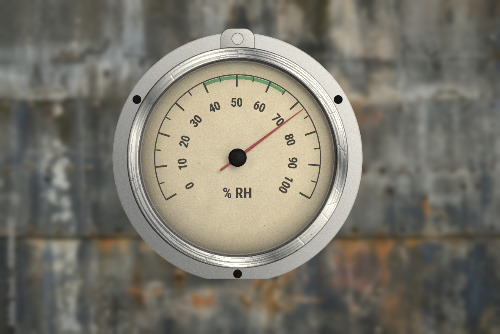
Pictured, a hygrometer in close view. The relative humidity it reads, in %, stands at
72.5 %
